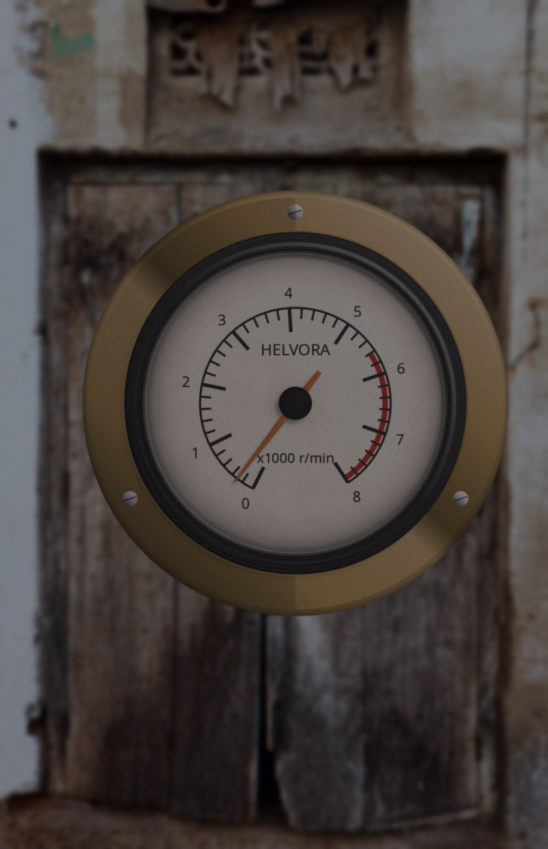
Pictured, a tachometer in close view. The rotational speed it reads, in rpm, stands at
300 rpm
